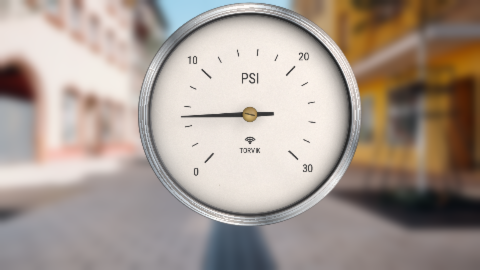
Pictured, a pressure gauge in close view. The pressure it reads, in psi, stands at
5 psi
